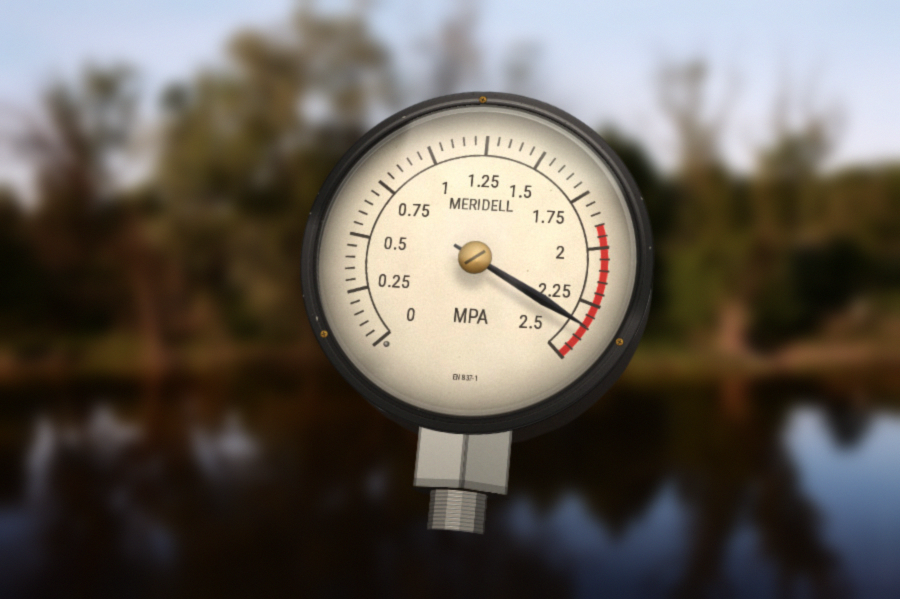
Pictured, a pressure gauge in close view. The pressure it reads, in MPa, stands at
2.35 MPa
